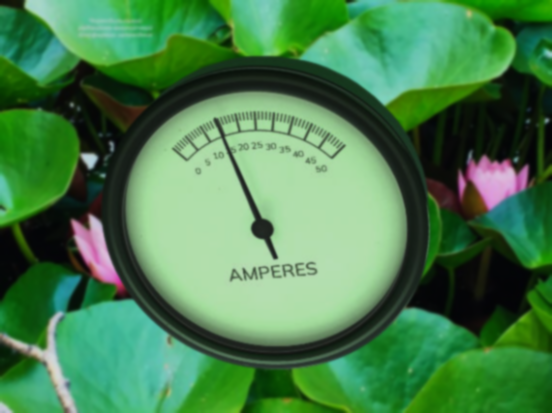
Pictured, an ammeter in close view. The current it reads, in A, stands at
15 A
